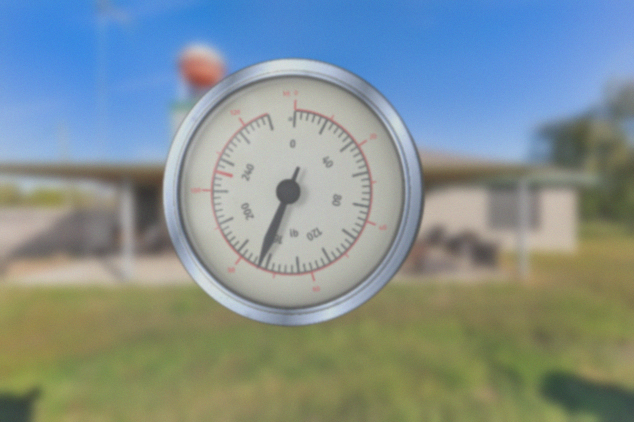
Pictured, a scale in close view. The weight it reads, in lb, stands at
164 lb
